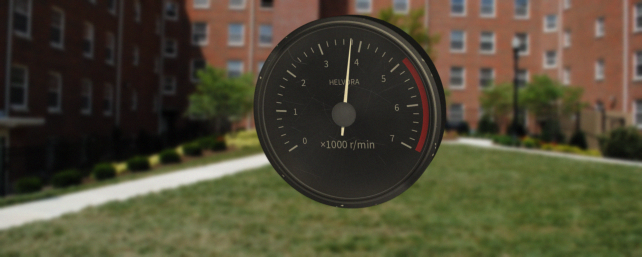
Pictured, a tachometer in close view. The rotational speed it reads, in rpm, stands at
3800 rpm
